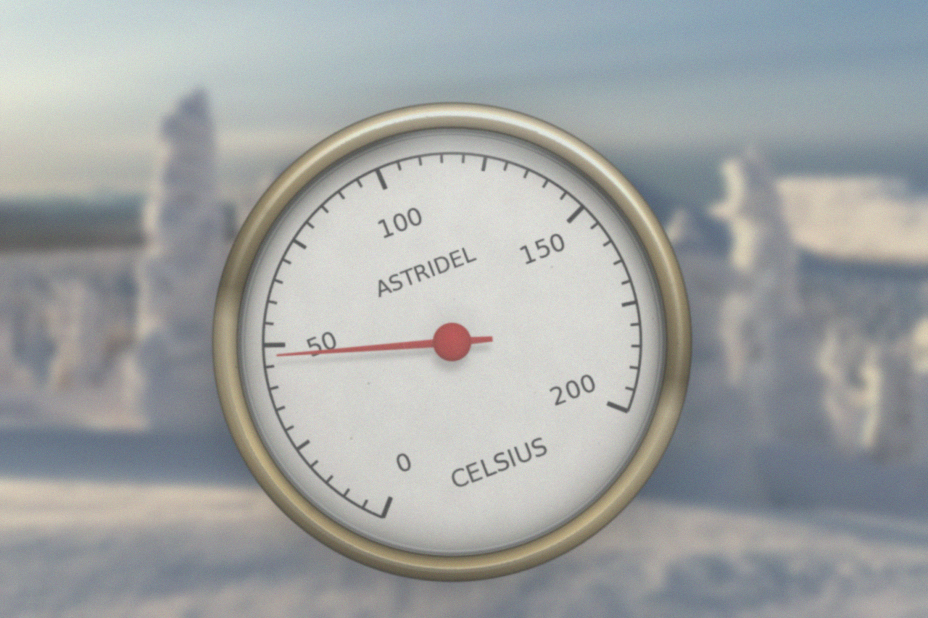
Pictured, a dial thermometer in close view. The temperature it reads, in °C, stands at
47.5 °C
